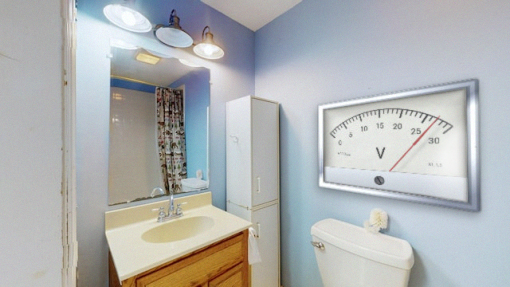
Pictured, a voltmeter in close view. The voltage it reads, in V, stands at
27 V
